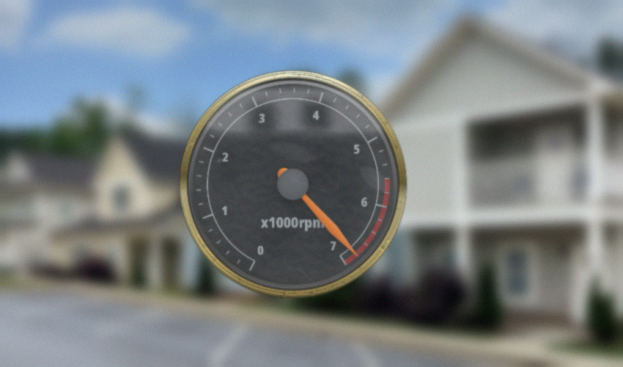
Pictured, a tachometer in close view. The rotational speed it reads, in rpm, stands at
6800 rpm
